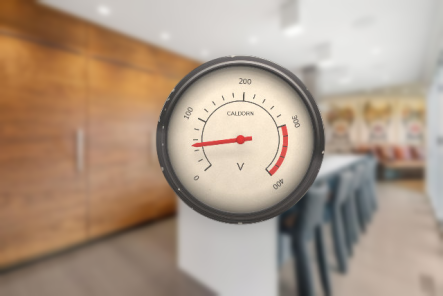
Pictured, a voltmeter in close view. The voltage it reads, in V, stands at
50 V
